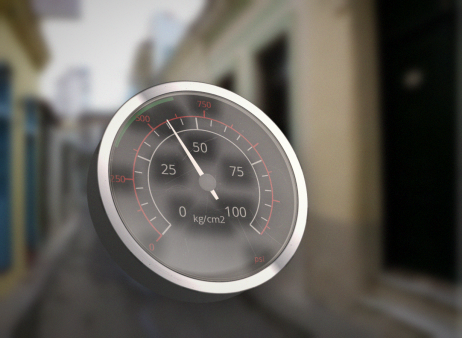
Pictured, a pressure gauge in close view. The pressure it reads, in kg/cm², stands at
40 kg/cm²
